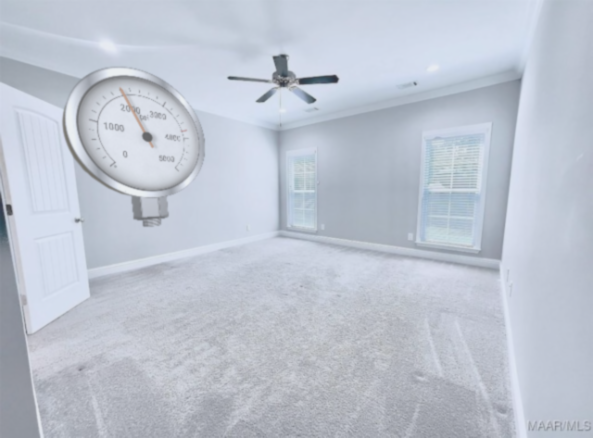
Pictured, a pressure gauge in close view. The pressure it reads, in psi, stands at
2000 psi
